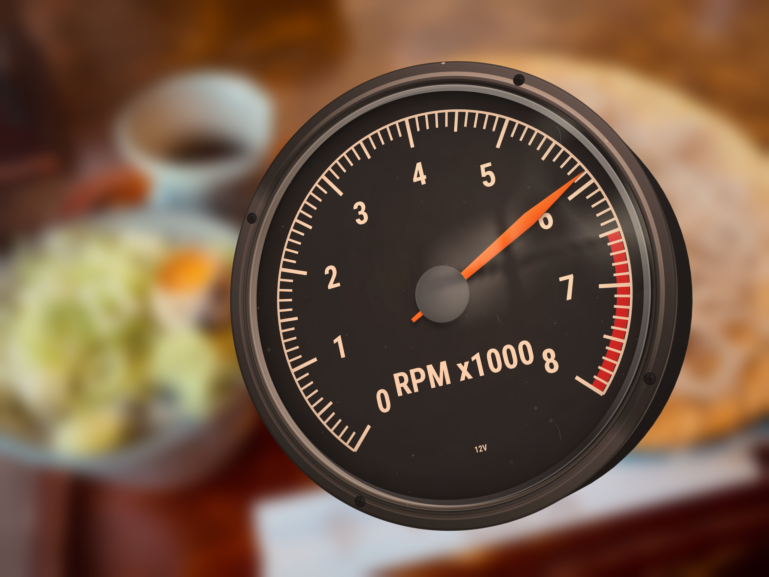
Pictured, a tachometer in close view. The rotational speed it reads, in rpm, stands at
5900 rpm
